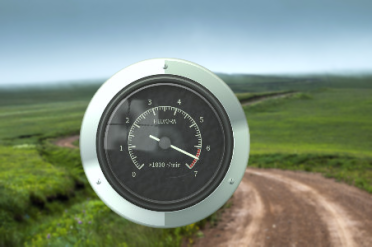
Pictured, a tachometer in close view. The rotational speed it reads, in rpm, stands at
6500 rpm
